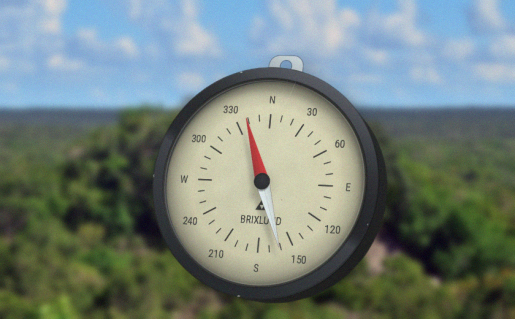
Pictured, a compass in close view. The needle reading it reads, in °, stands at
340 °
